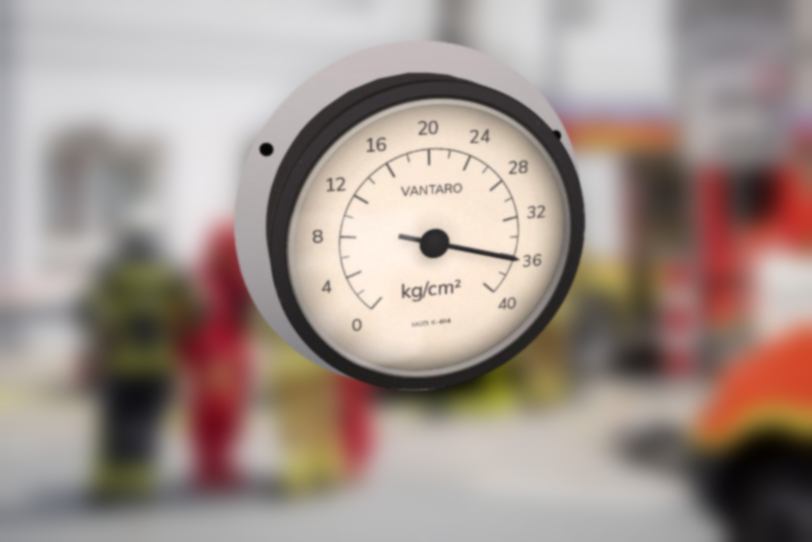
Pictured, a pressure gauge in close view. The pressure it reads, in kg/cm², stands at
36 kg/cm²
